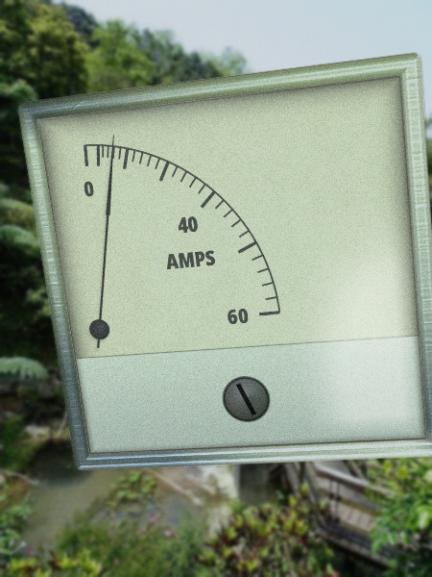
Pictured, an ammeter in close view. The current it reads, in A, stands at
16 A
